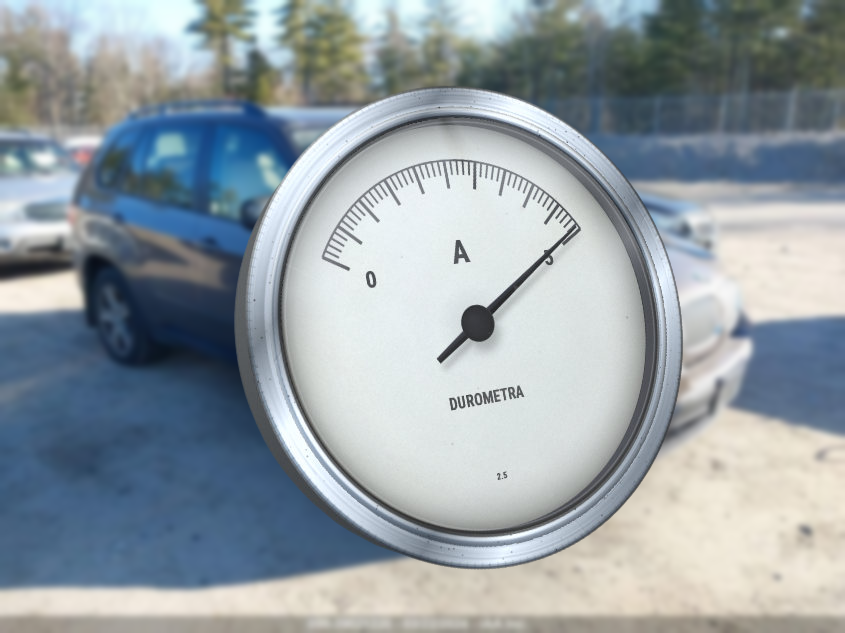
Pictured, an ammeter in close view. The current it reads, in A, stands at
4.9 A
